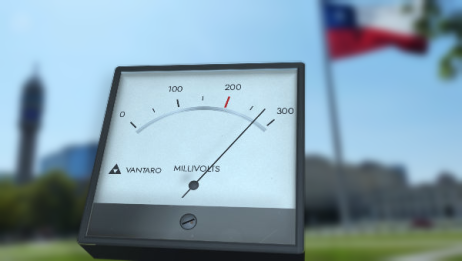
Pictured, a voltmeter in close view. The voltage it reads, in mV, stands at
275 mV
